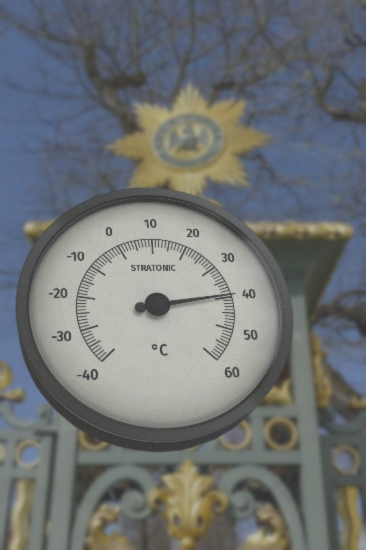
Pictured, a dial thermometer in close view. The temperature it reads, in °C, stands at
40 °C
